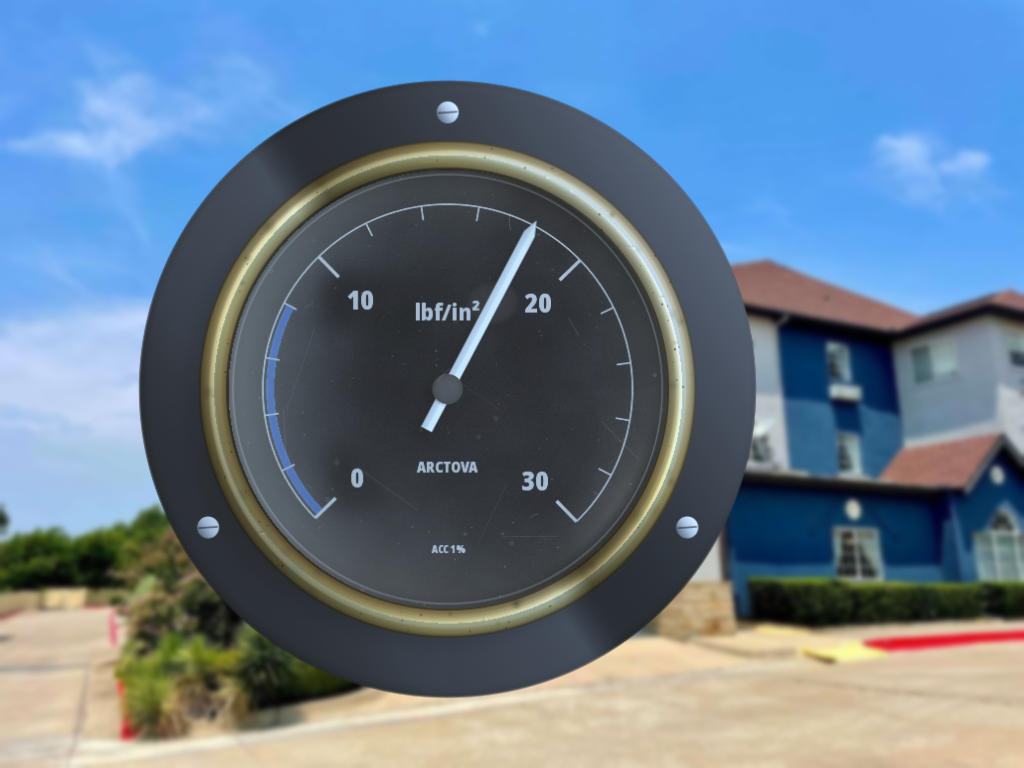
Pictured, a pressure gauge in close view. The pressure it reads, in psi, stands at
18 psi
